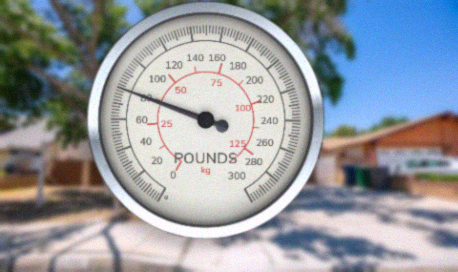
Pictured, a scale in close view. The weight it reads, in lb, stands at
80 lb
